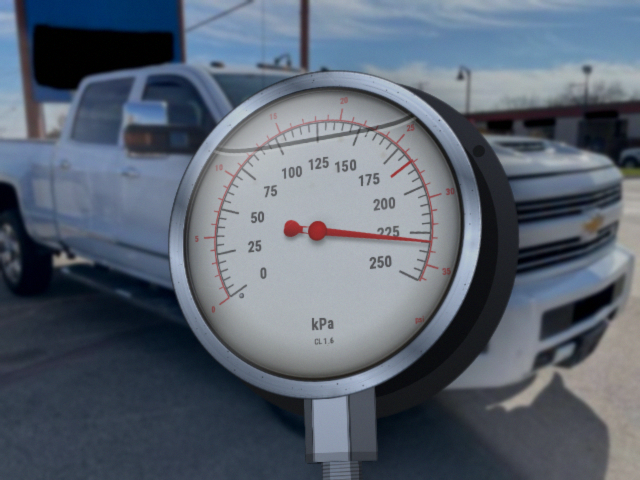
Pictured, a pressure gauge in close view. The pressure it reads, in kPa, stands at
230 kPa
